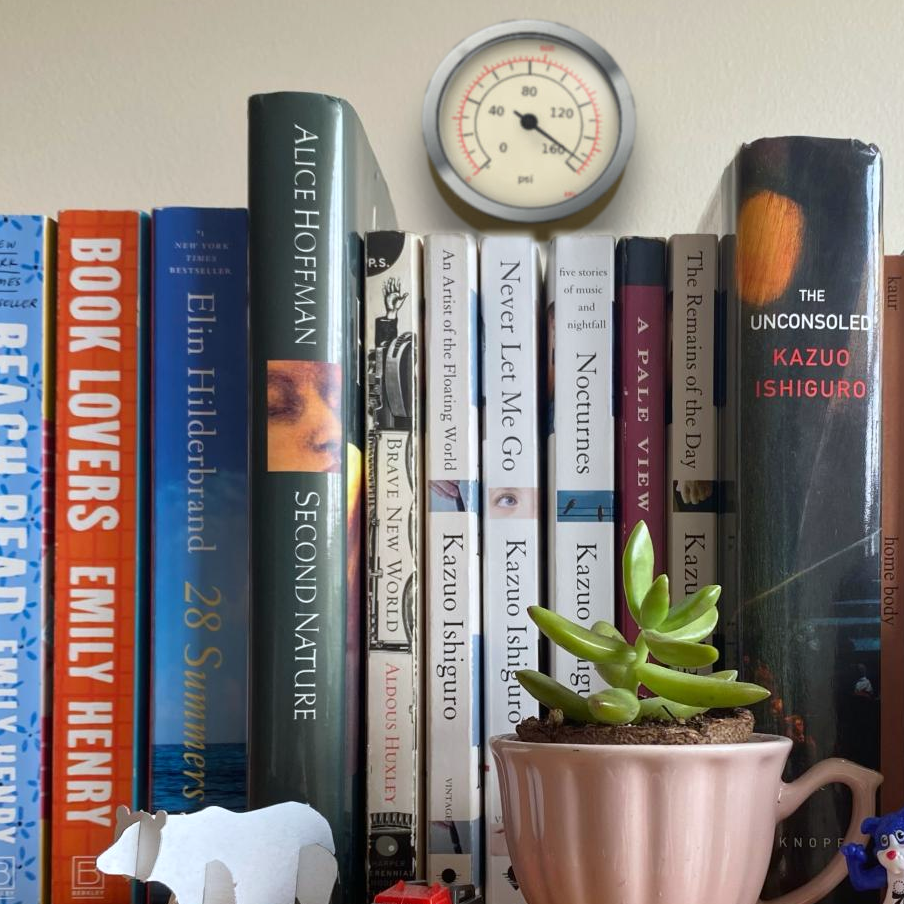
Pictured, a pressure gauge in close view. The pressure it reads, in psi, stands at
155 psi
